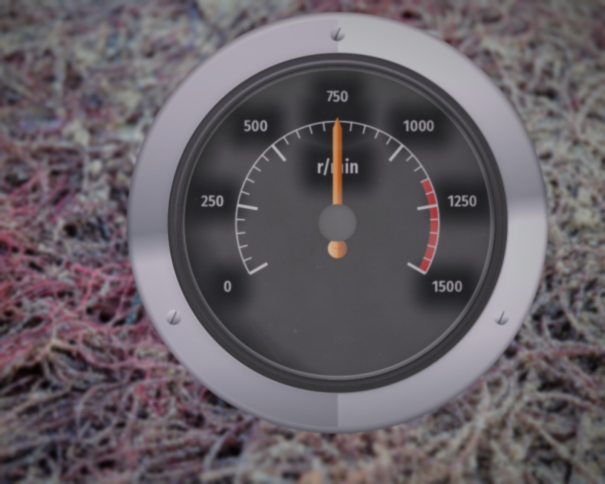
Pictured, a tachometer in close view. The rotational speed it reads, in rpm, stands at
750 rpm
